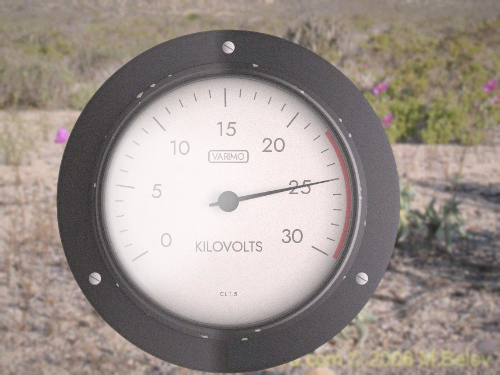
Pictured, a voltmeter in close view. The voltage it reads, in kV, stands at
25 kV
